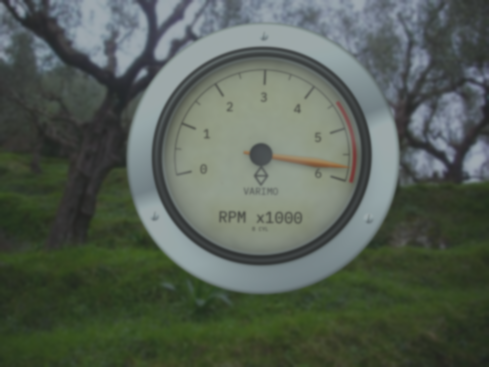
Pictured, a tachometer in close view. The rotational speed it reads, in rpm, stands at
5750 rpm
